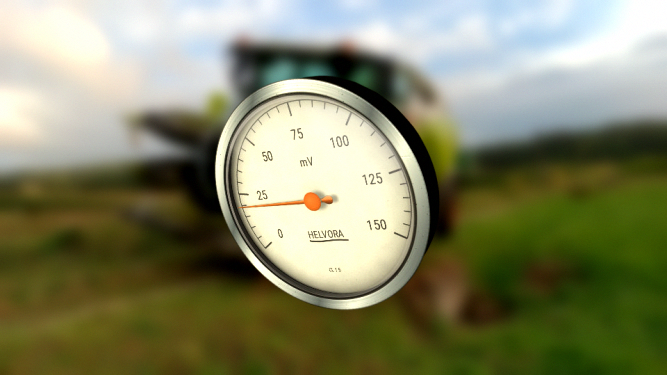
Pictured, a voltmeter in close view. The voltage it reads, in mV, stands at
20 mV
